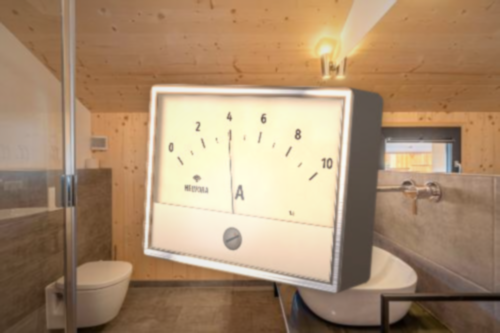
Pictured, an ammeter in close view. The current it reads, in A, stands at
4 A
